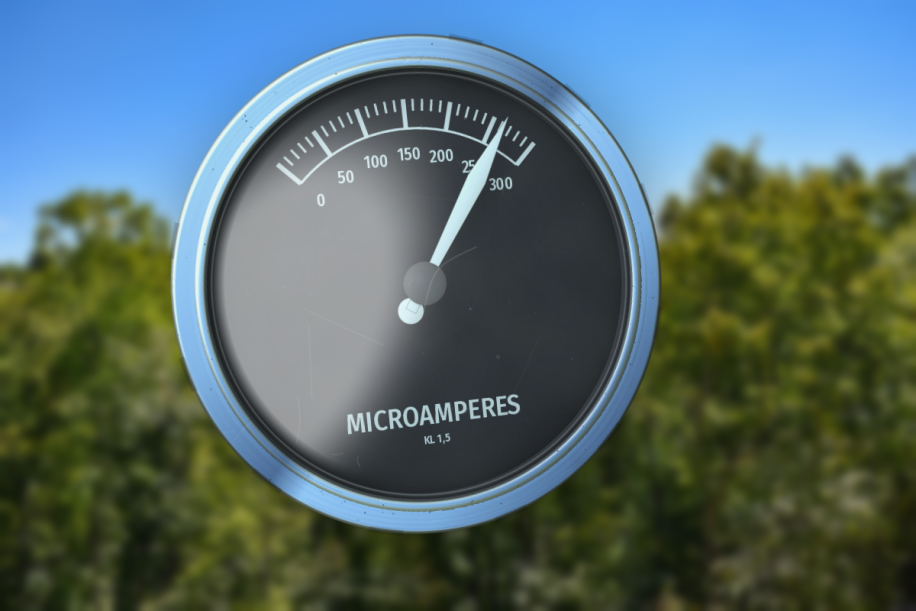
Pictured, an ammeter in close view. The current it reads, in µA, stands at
260 µA
